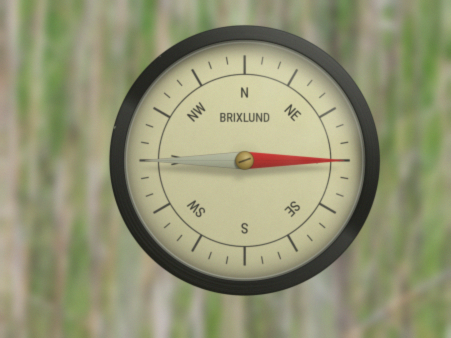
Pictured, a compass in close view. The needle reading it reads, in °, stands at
90 °
